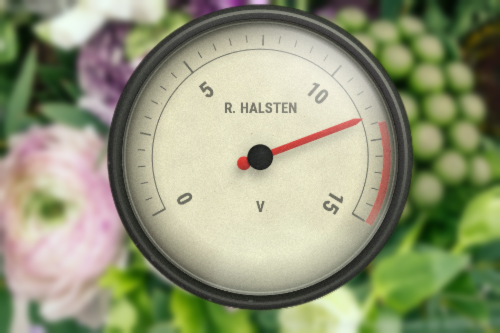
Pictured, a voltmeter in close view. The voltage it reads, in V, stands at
11.75 V
